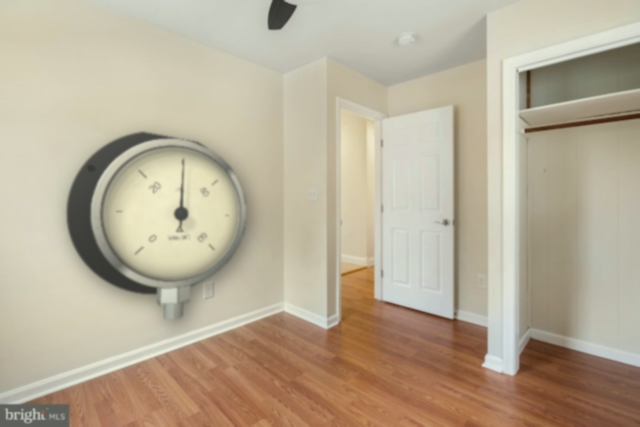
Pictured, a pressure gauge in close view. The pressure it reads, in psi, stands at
30 psi
